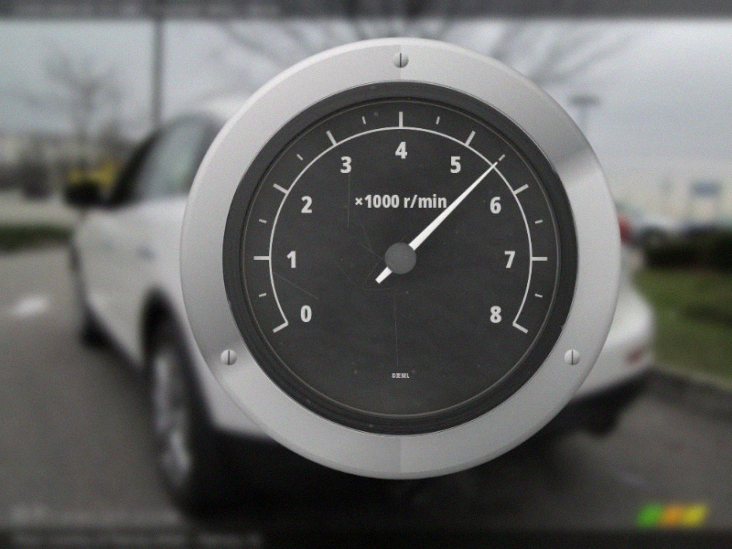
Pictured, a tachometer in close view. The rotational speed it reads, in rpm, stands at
5500 rpm
